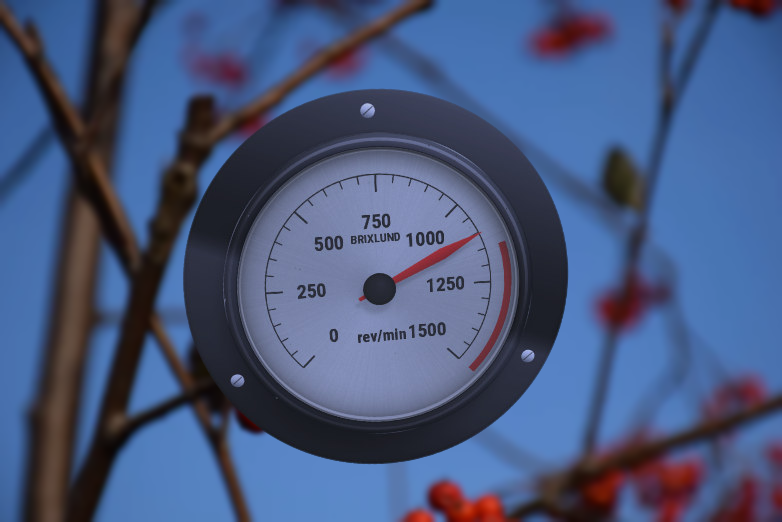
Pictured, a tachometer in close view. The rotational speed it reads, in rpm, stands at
1100 rpm
